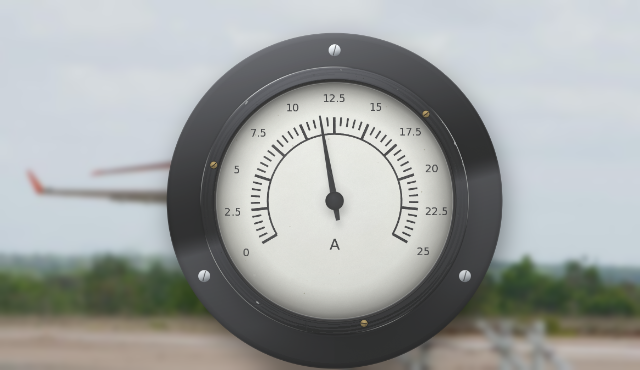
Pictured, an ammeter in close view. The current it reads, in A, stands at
11.5 A
